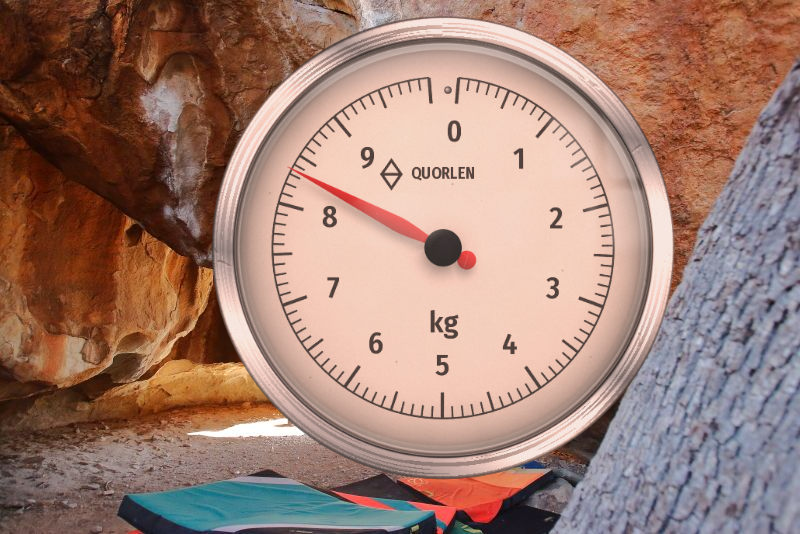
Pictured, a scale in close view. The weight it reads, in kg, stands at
8.35 kg
